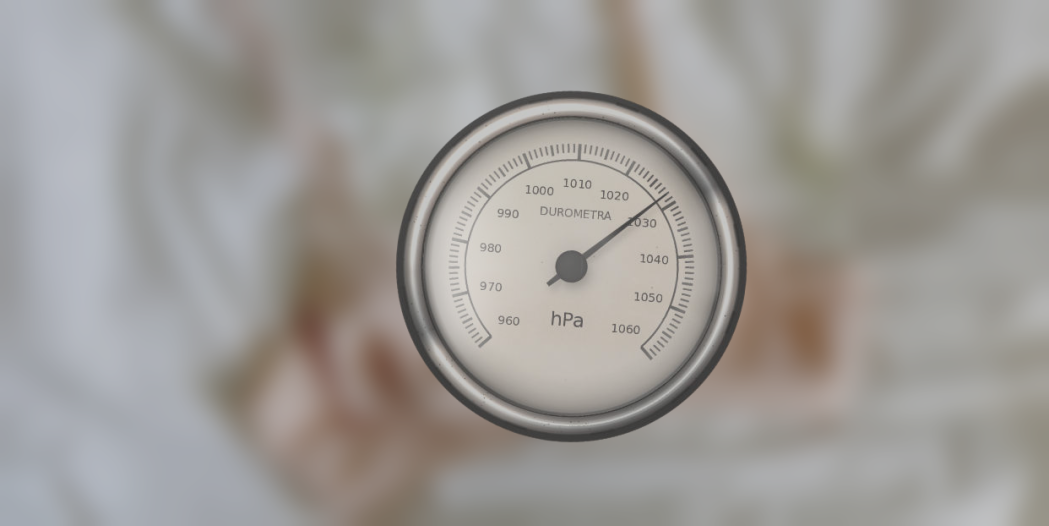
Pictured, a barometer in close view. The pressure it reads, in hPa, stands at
1028 hPa
